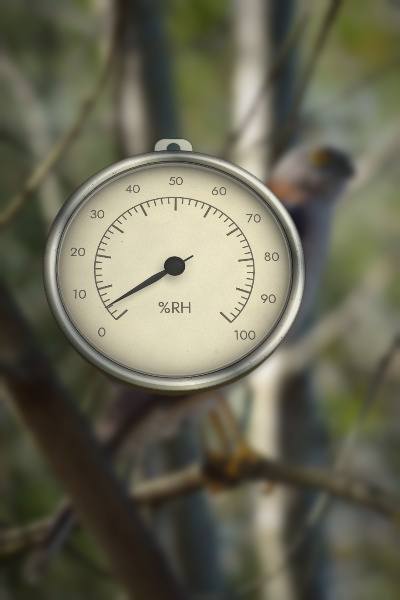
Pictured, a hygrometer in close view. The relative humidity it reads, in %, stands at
4 %
